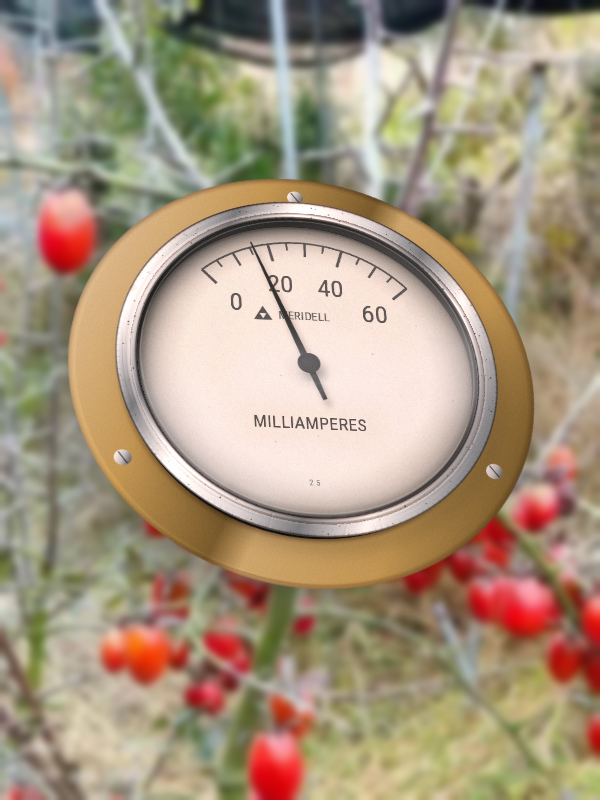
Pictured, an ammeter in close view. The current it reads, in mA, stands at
15 mA
